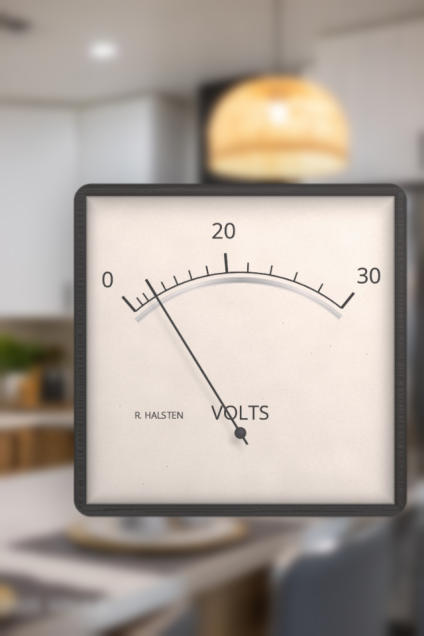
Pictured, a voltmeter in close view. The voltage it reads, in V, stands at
10 V
